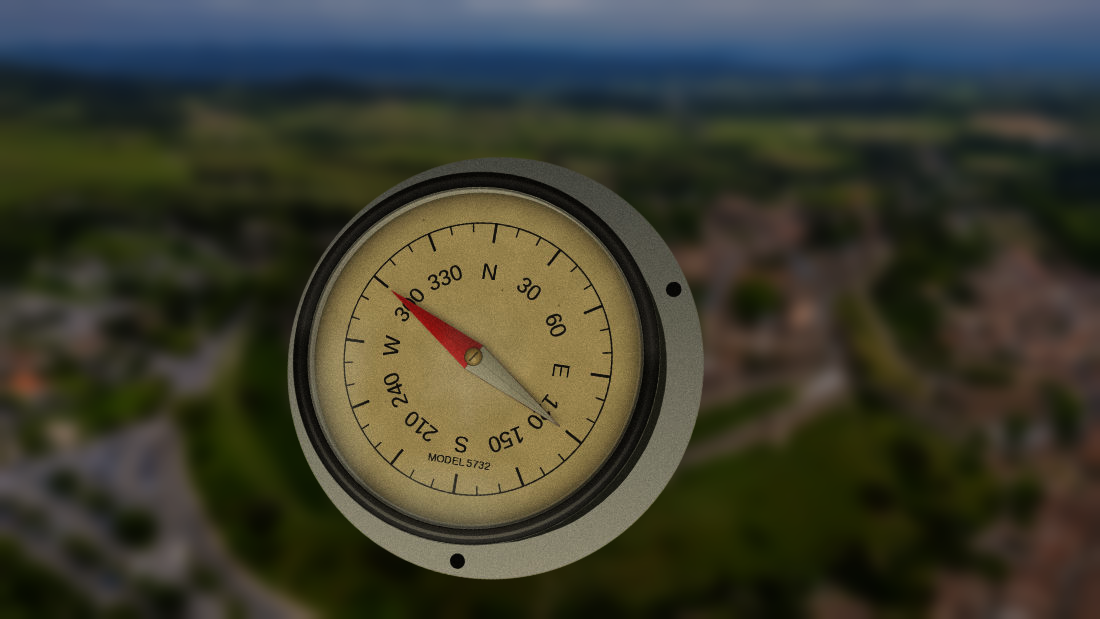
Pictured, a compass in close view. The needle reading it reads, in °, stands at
300 °
